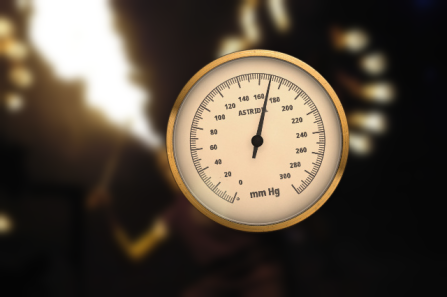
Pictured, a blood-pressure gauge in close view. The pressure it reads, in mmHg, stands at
170 mmHg
